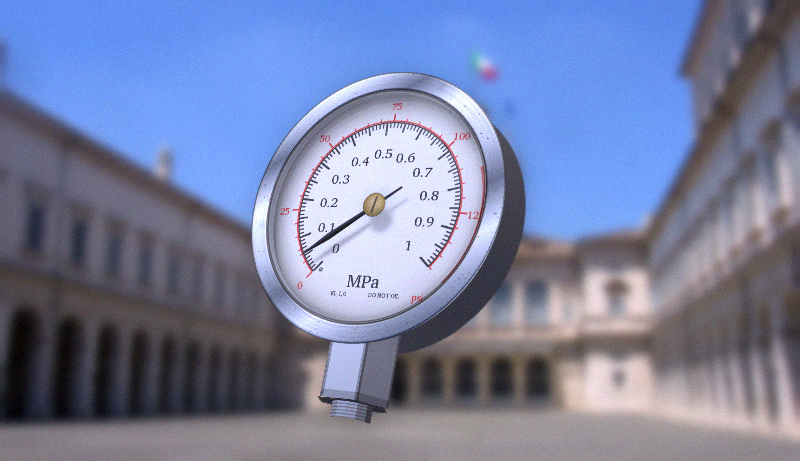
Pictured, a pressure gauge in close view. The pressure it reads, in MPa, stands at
0.05 MPa
